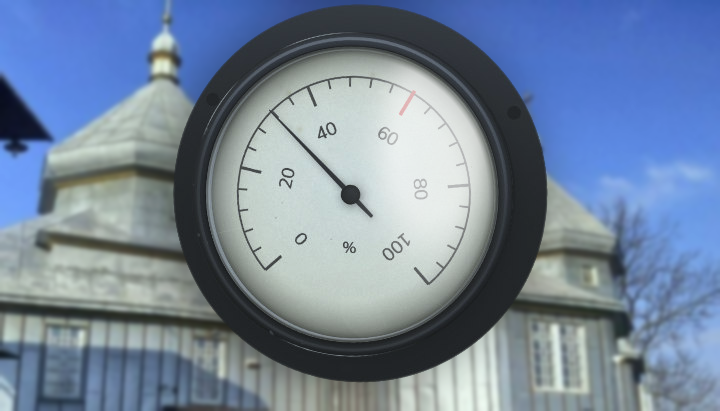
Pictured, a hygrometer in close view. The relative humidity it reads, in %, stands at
32 %
